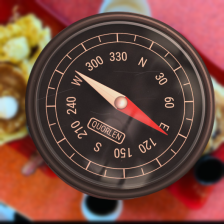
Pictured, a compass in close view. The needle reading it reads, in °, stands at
97.5 °
